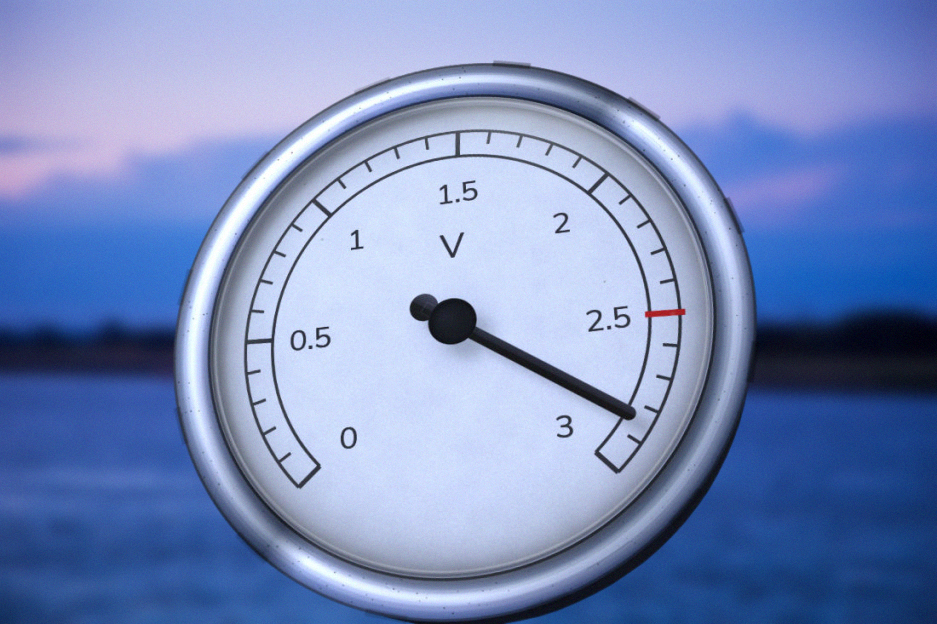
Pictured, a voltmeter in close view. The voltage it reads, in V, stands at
2.85 V
